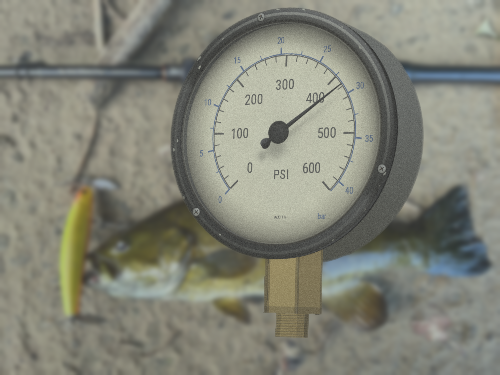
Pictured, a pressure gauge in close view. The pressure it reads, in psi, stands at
420 psi
